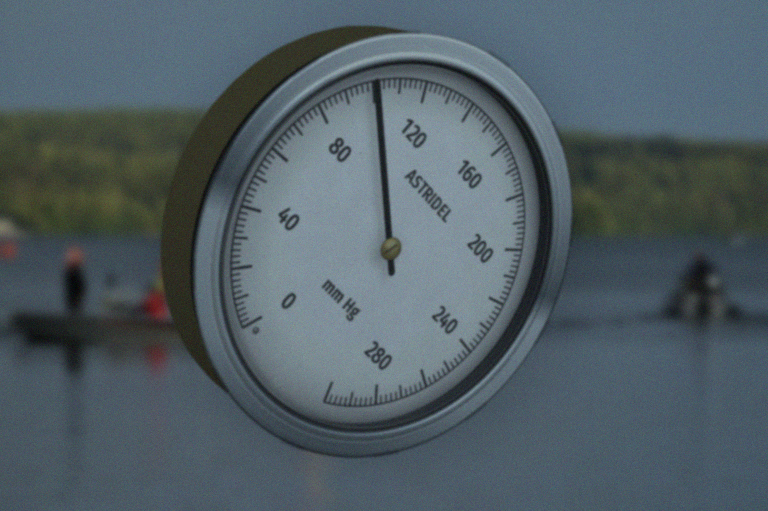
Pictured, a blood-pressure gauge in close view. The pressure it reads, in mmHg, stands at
100 mmHg
